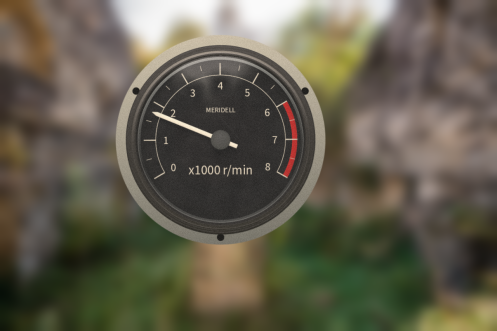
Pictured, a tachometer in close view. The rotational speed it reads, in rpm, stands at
1750 rpm
